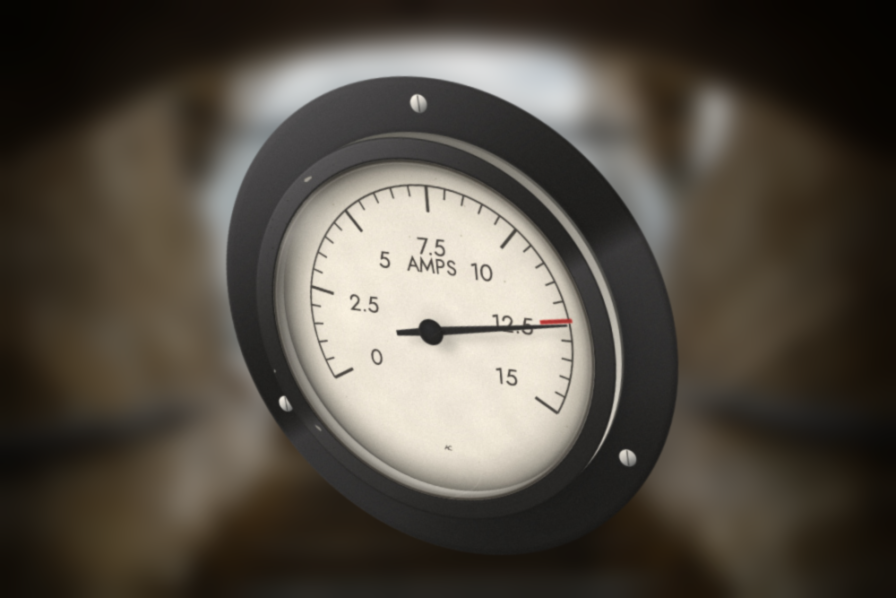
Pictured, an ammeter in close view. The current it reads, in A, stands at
12.5 A
